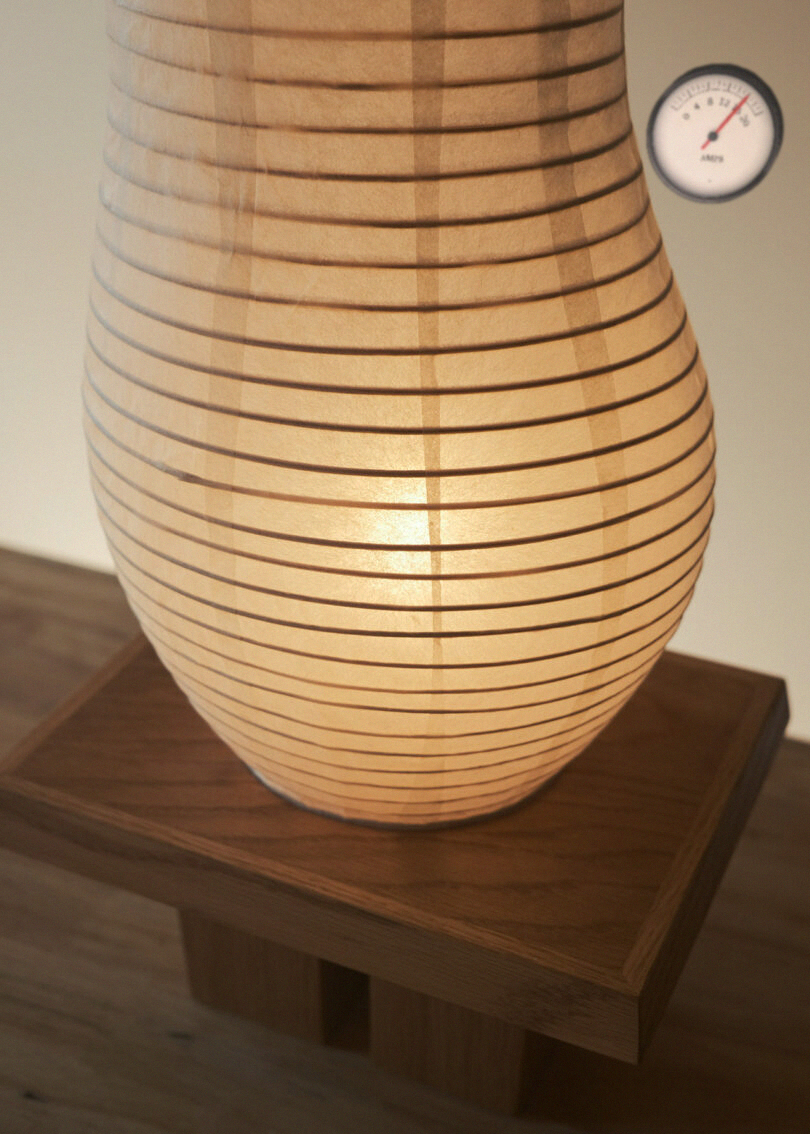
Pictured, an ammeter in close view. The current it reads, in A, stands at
16 A
